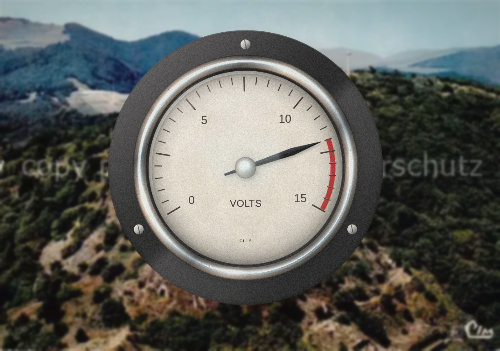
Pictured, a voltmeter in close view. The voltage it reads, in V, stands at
12 V
